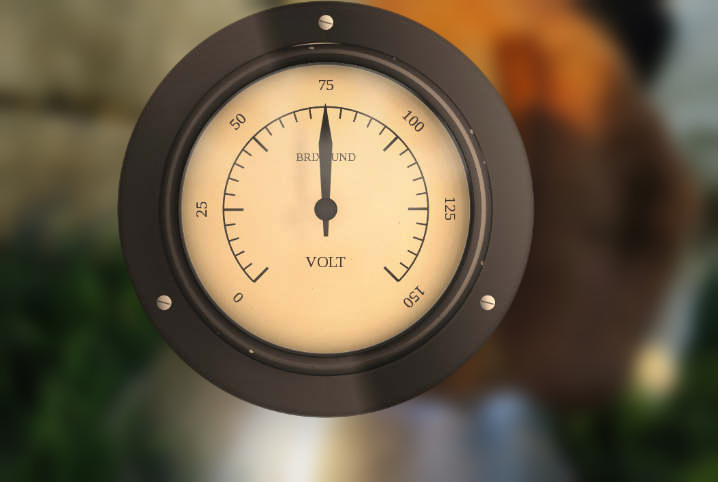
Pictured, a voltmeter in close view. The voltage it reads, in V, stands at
75 V
